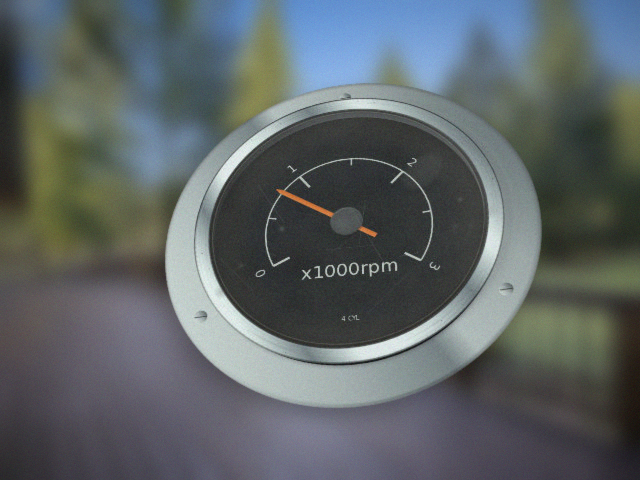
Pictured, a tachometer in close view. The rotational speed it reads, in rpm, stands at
750 rpm
